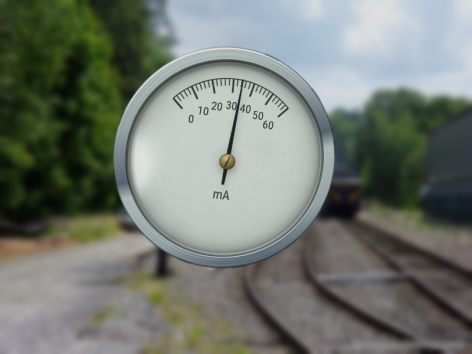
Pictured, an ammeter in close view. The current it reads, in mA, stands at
34 mA
